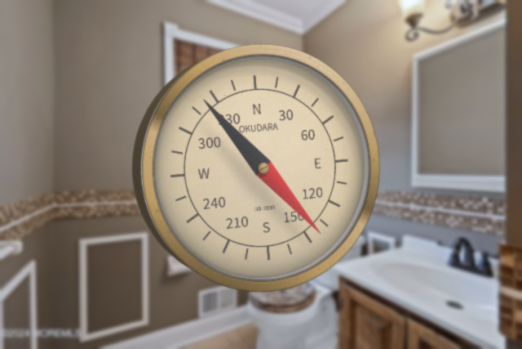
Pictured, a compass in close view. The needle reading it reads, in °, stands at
142.5 °
